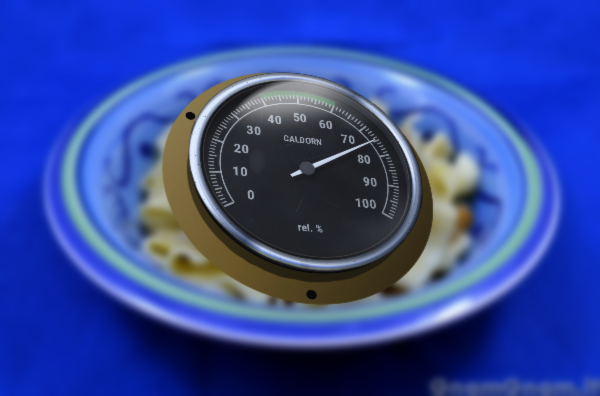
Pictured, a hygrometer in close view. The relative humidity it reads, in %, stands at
75 %
